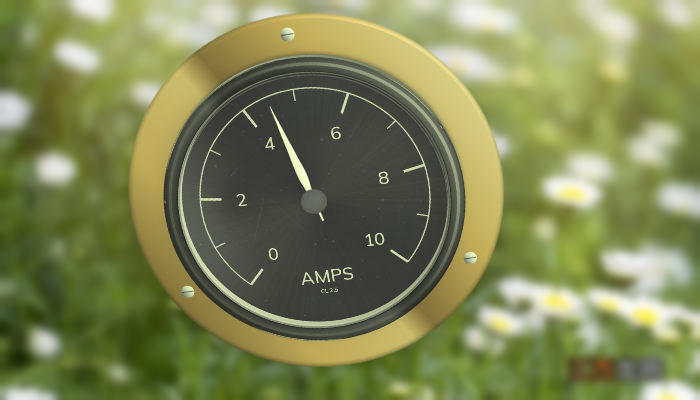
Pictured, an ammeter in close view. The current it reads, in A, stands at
4.5 A
